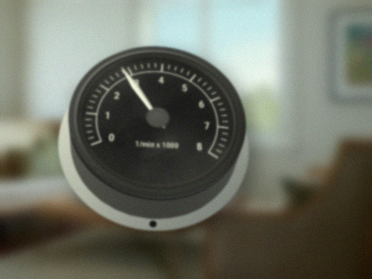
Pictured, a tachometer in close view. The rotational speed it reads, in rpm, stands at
2800 rpm
